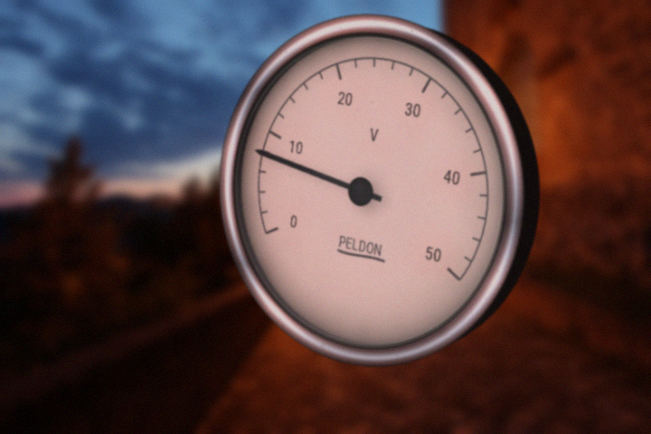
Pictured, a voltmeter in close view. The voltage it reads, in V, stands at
8 V
